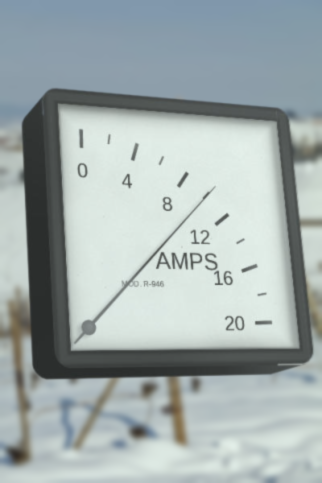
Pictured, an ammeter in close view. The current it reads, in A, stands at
10 A
